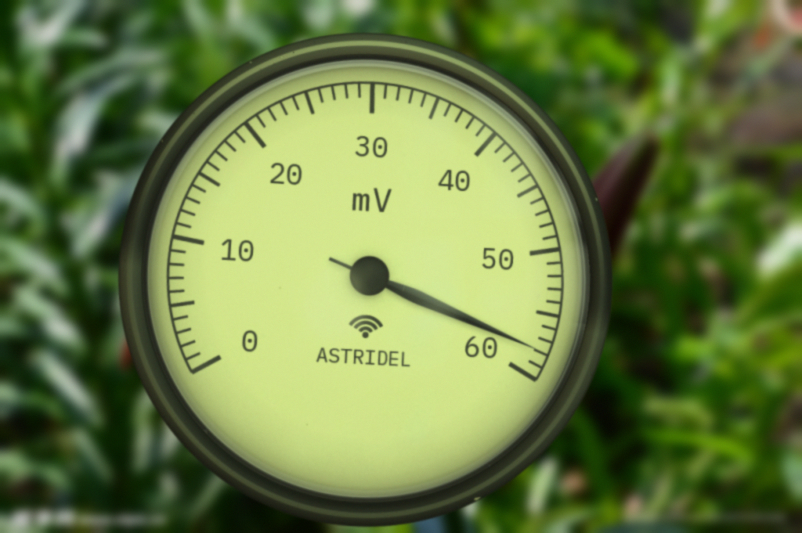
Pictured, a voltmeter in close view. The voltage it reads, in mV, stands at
58 mV
